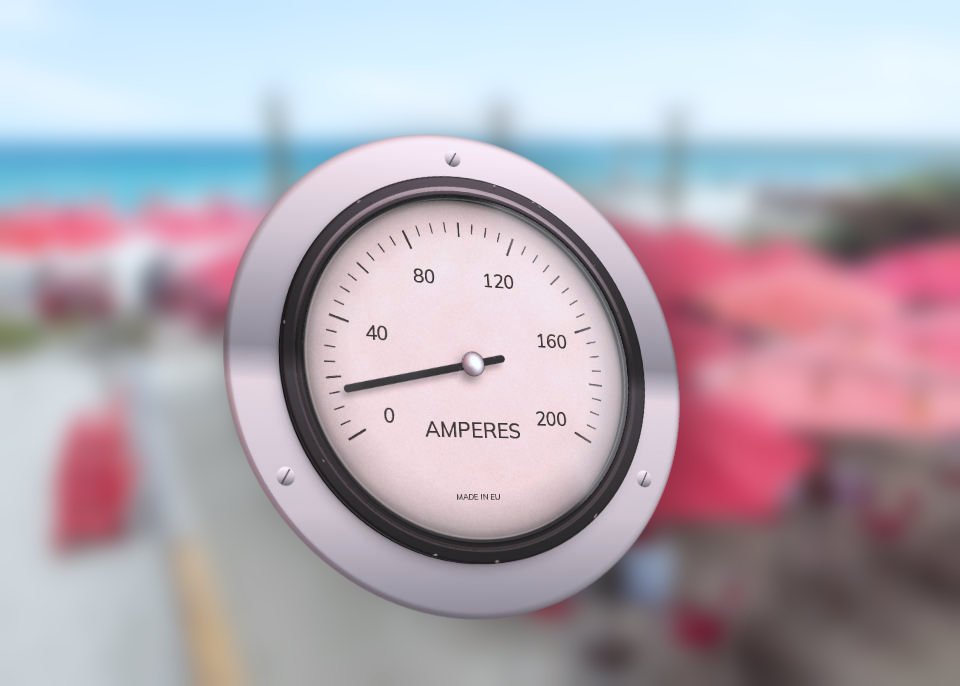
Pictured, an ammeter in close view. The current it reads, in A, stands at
15 A
